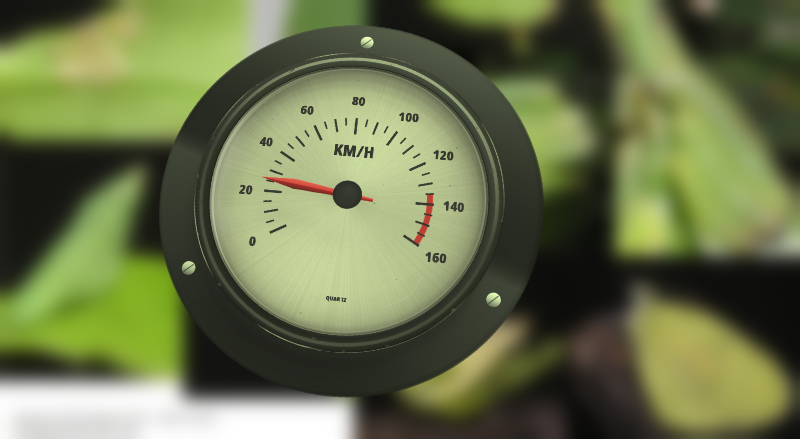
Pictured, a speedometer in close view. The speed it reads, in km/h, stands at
25 km/h
